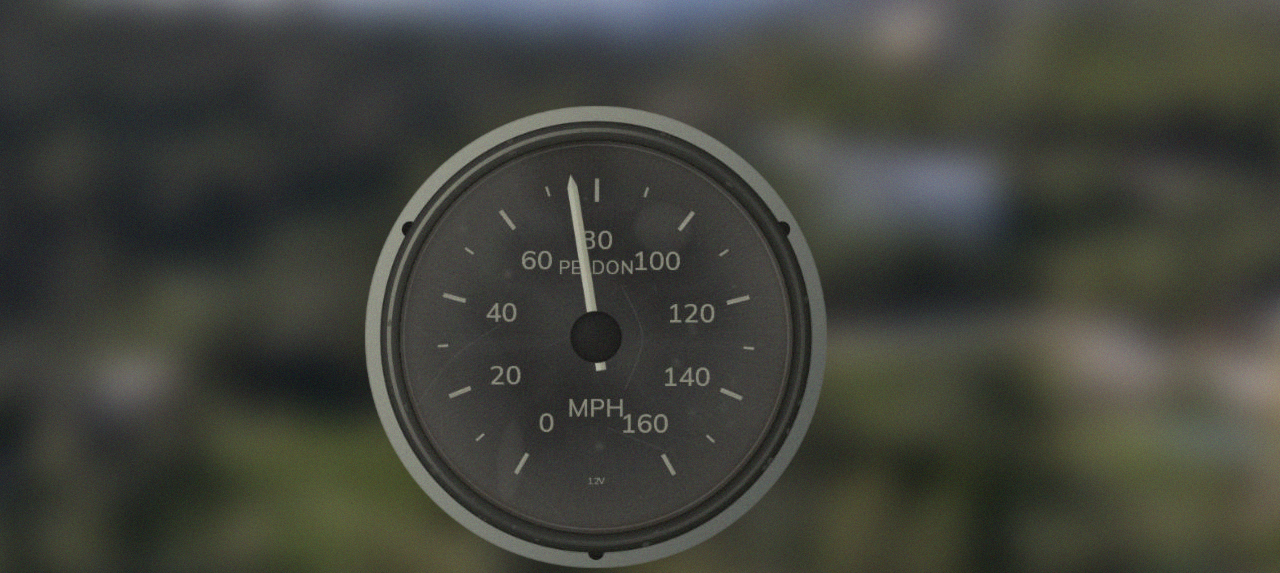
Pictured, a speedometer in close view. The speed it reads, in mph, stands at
75 mph
